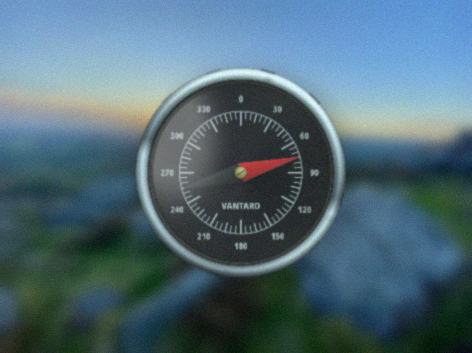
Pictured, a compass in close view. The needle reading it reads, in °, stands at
75 °
